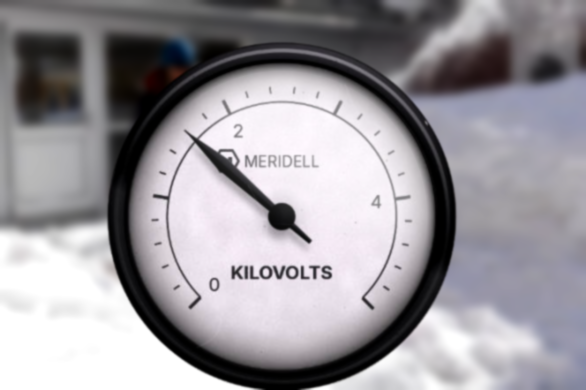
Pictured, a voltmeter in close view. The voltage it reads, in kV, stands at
1.6 kV
